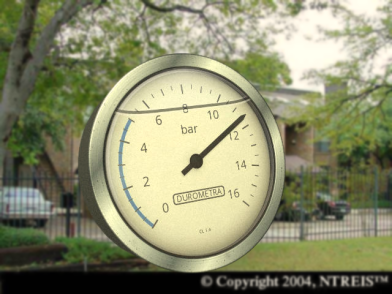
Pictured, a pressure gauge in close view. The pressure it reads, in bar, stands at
11.5 bar
